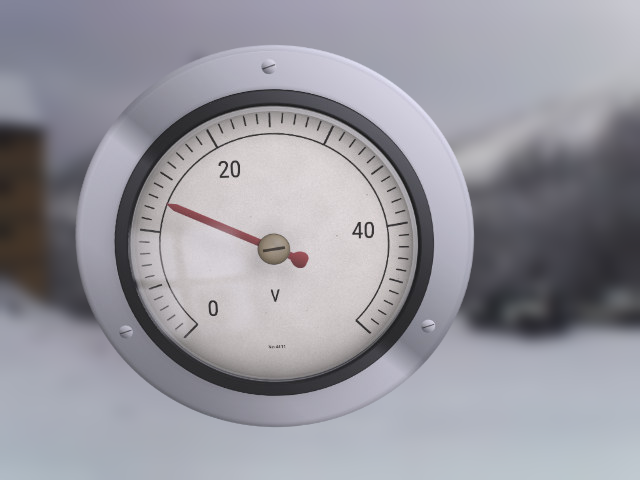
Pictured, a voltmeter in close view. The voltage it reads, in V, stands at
13 V
